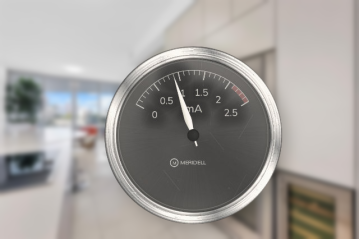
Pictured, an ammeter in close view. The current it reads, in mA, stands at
0.9 mA
